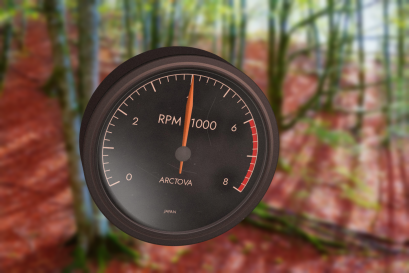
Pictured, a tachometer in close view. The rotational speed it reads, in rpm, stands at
4000 rpm
